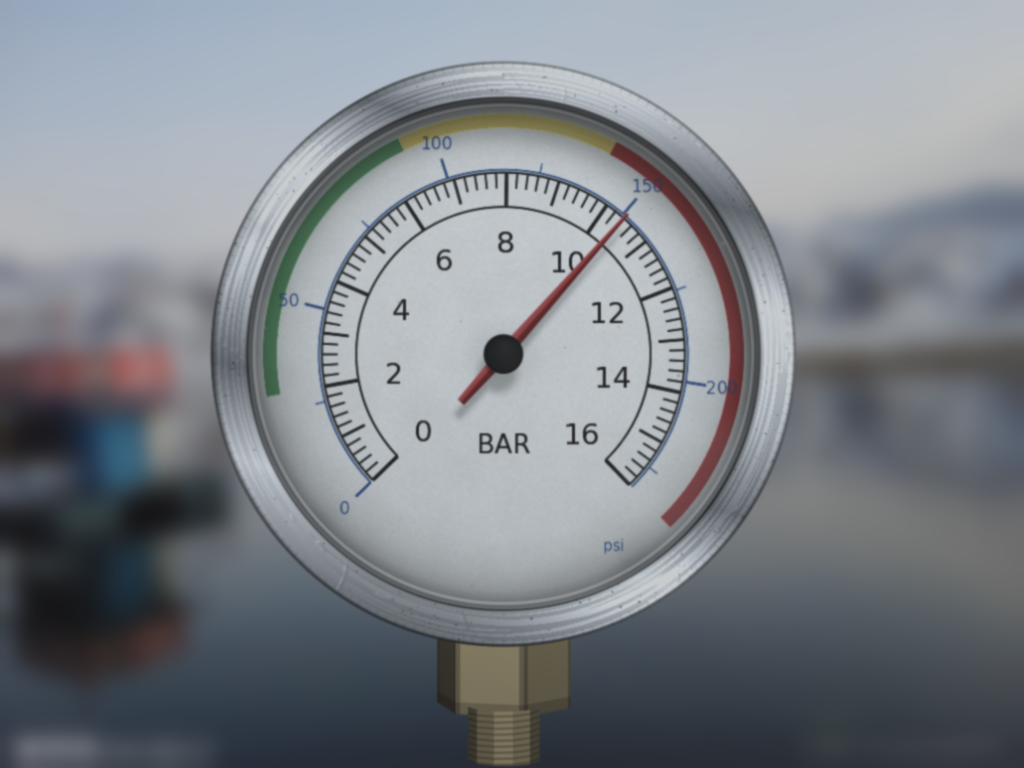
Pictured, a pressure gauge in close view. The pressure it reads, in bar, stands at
10.4 bar
